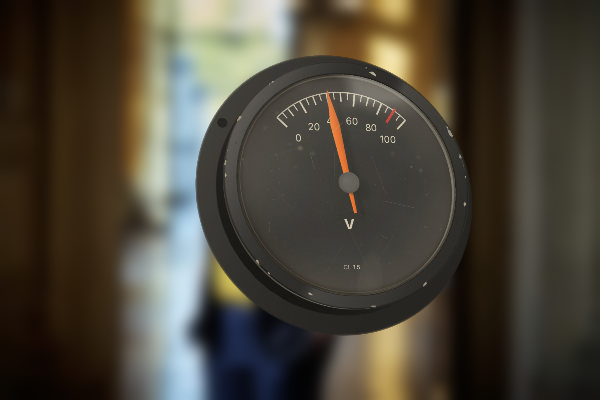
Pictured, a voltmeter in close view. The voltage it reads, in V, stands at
40 V
